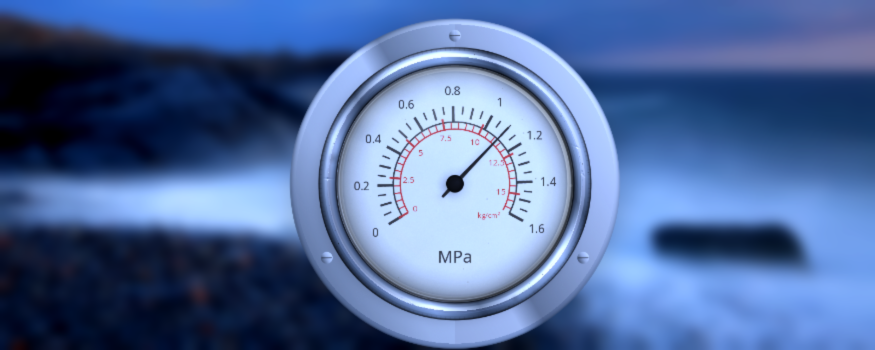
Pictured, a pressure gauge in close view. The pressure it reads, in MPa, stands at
1.1 MPa
